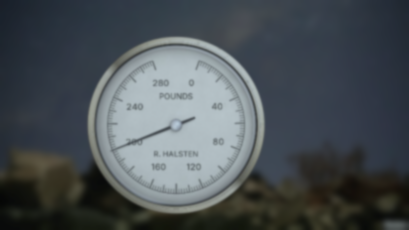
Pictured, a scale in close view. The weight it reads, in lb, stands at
200 lb
